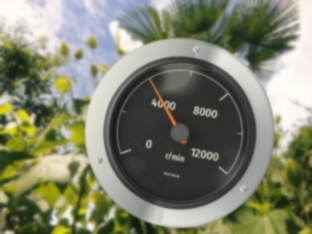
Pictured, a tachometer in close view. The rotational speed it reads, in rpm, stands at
4000 rpm
